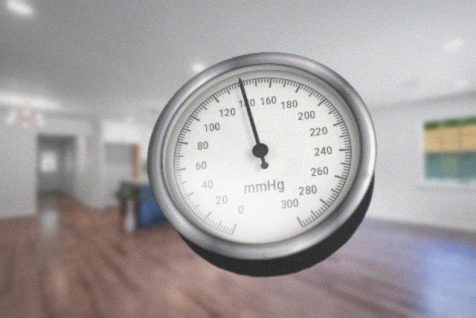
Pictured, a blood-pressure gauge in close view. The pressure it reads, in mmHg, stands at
140 mmHg
